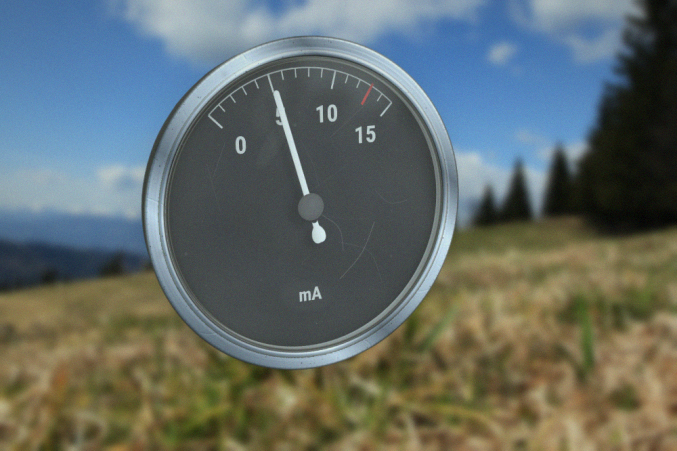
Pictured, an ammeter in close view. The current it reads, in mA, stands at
5 mA
